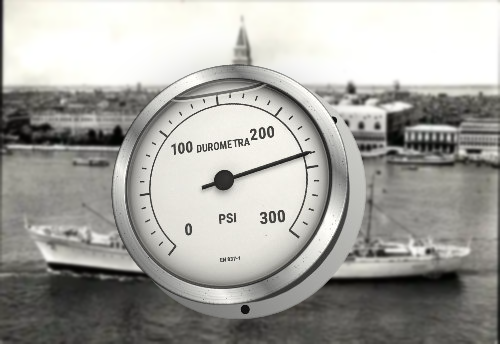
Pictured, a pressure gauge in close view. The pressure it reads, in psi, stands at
240 psi
